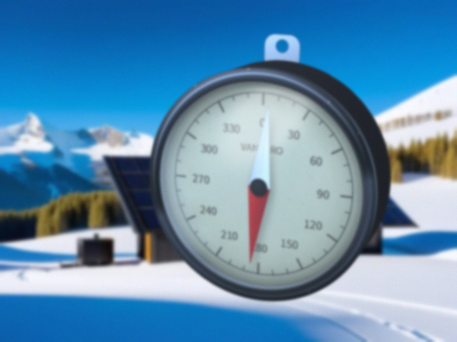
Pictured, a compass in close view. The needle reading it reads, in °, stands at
185 °
